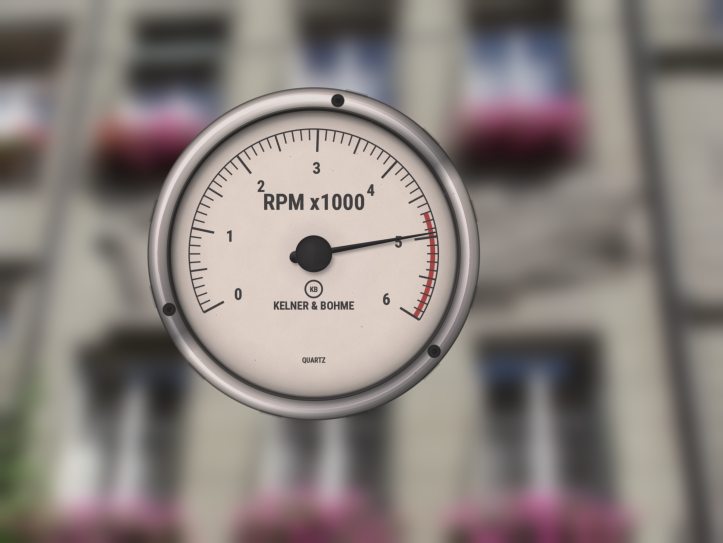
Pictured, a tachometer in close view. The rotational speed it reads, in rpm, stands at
4950 rpm
